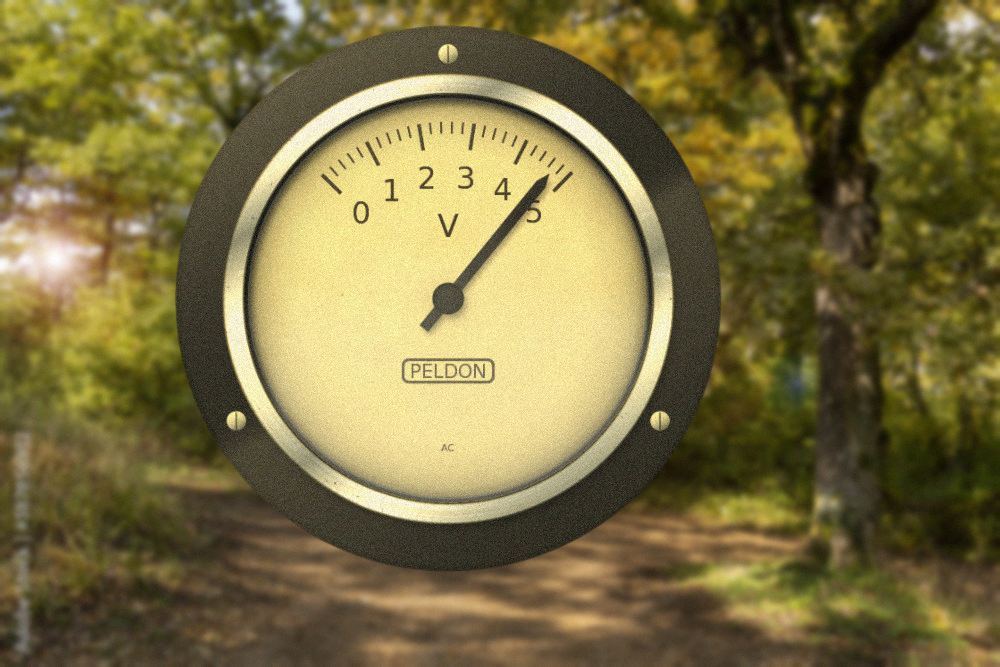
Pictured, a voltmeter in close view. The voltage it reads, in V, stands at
4.7 V
